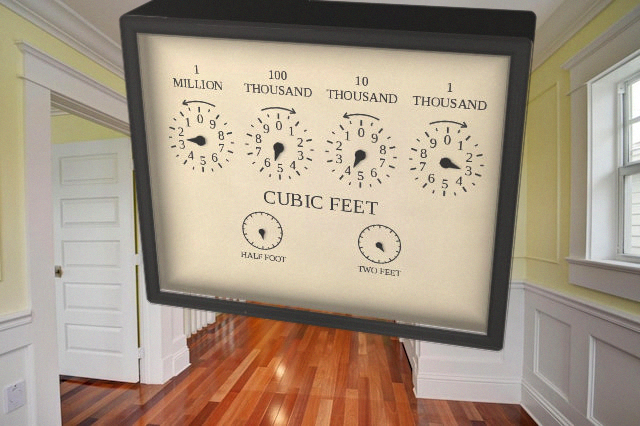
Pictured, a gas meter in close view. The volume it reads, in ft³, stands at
254300 ft³
